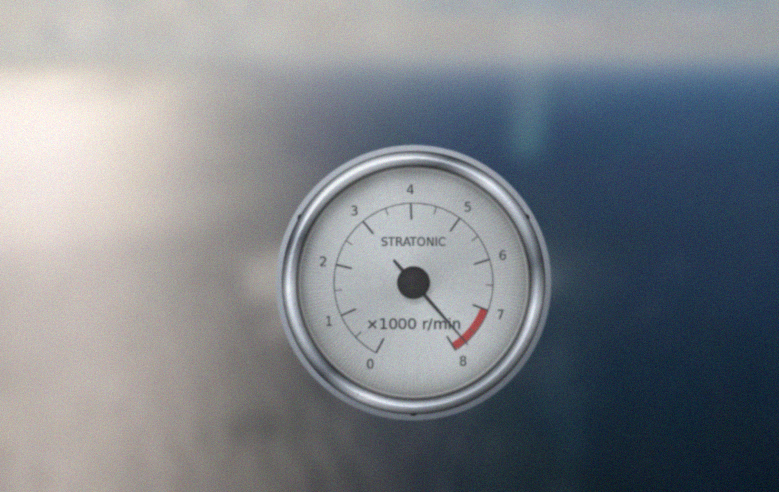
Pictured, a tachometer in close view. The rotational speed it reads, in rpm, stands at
7750 rpm
